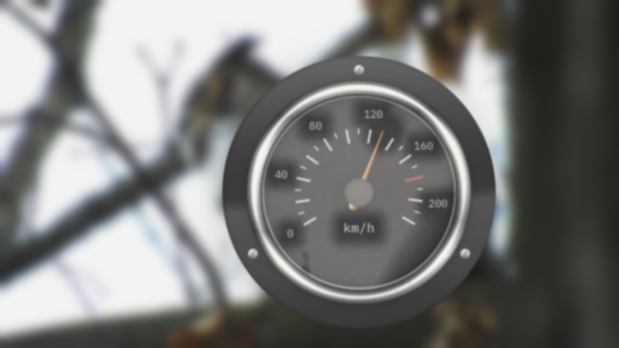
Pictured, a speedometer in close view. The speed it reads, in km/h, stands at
130 km/h
